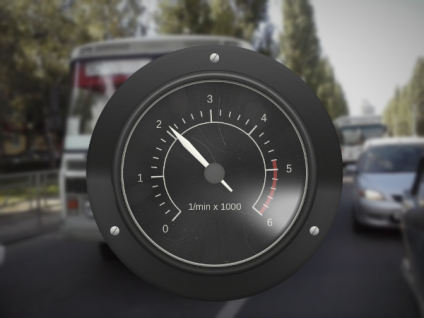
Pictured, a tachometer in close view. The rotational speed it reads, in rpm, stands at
2100 rpm
